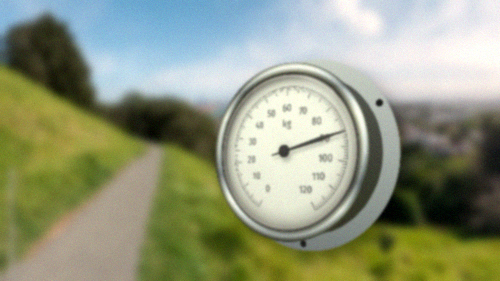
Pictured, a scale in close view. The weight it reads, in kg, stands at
90 kg
